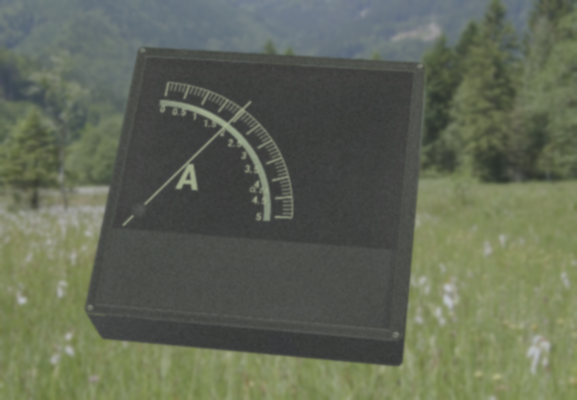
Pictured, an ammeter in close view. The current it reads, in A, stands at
2 A
